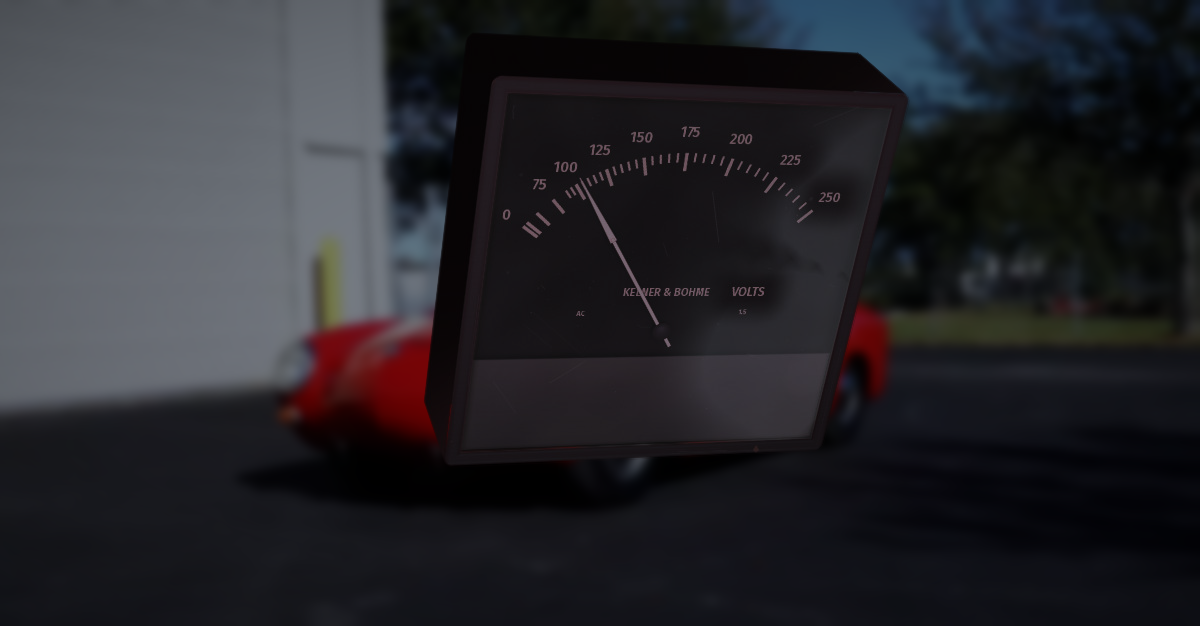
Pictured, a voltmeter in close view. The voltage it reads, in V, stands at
105 V
